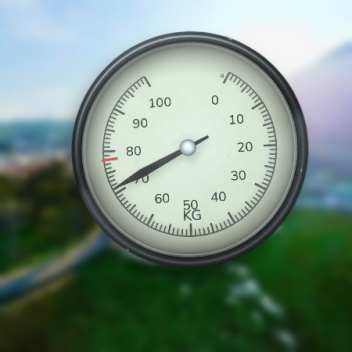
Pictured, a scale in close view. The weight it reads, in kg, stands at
71 kg
